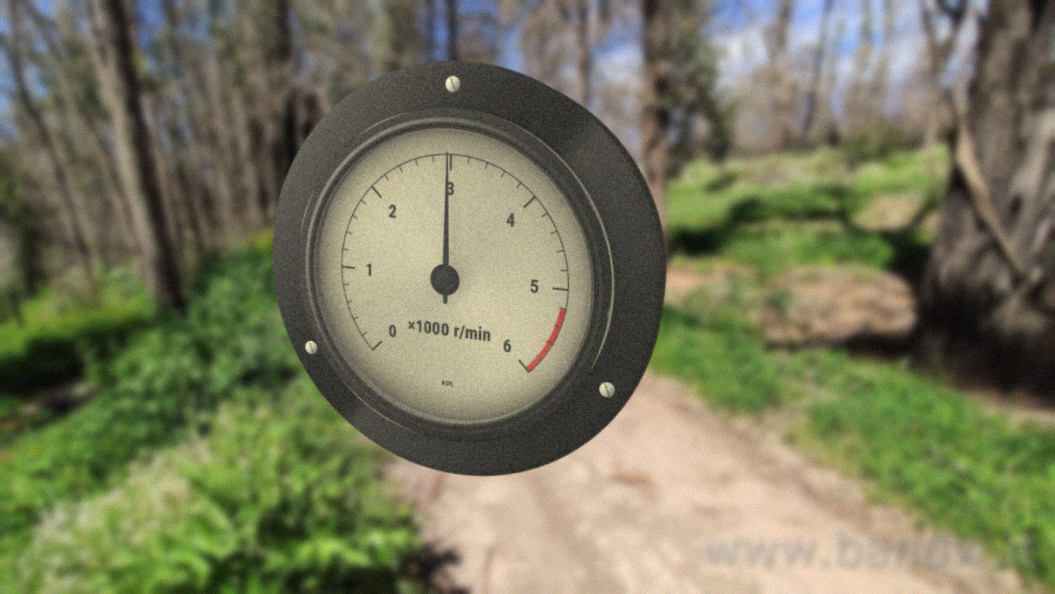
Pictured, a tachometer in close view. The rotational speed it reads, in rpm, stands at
3000 rpm
